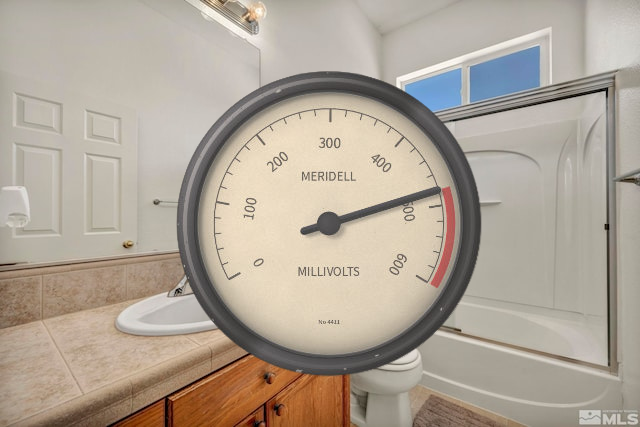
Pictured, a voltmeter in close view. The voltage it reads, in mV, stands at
480 mV
